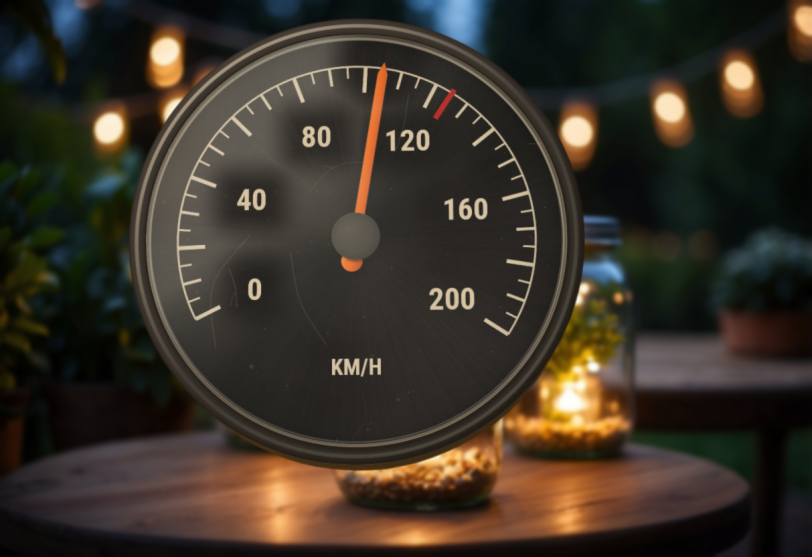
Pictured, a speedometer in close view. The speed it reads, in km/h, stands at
105 km/h
